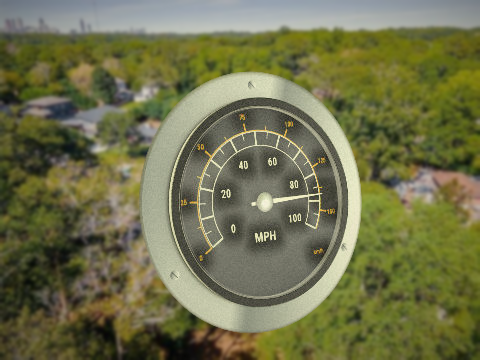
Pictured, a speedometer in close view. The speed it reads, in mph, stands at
87.5 mph
